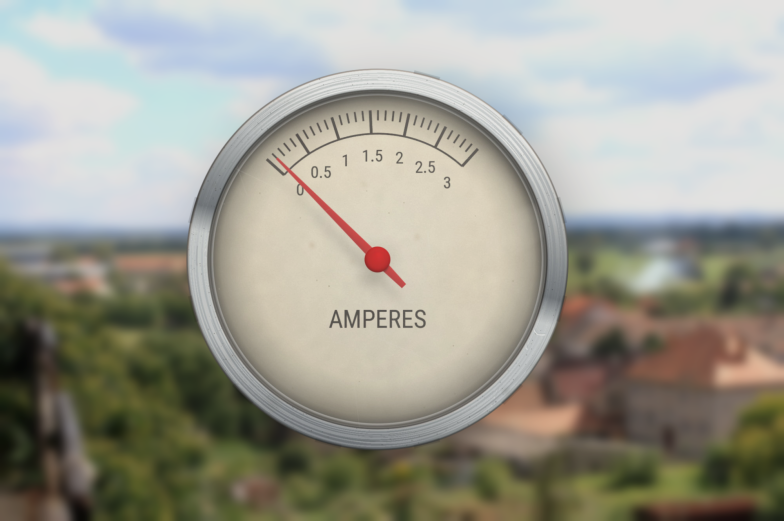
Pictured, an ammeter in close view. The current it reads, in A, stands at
0.1 A
